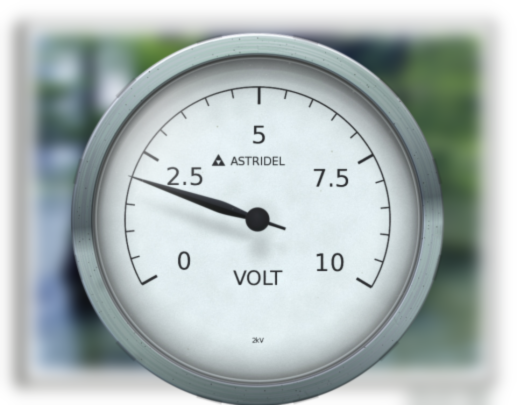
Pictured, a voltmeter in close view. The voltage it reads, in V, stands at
2 V
